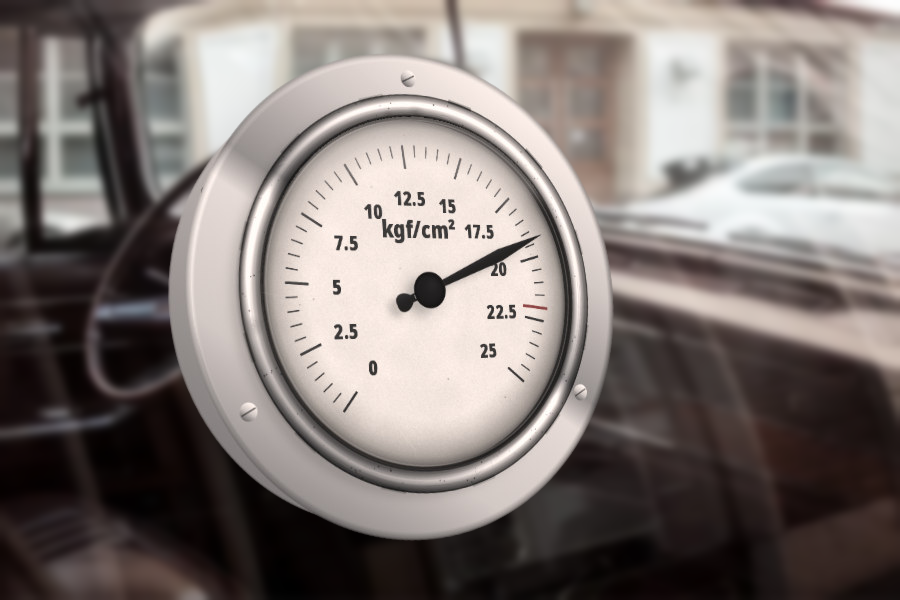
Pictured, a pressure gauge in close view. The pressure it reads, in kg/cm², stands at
19.25 kg/cm²
